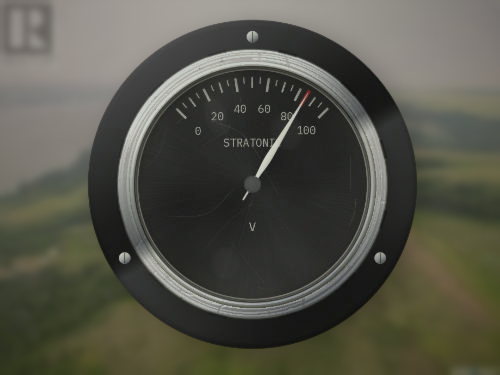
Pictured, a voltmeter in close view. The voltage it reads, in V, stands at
85 V
